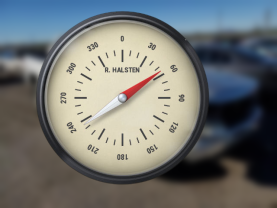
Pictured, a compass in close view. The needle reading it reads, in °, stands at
55 °
